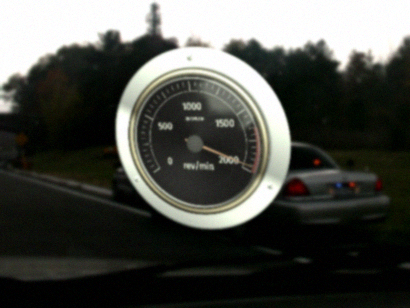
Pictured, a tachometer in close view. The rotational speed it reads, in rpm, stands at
1950 rpm
